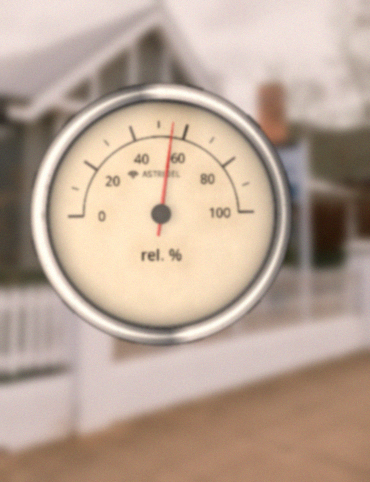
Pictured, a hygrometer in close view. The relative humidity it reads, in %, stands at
55 %
